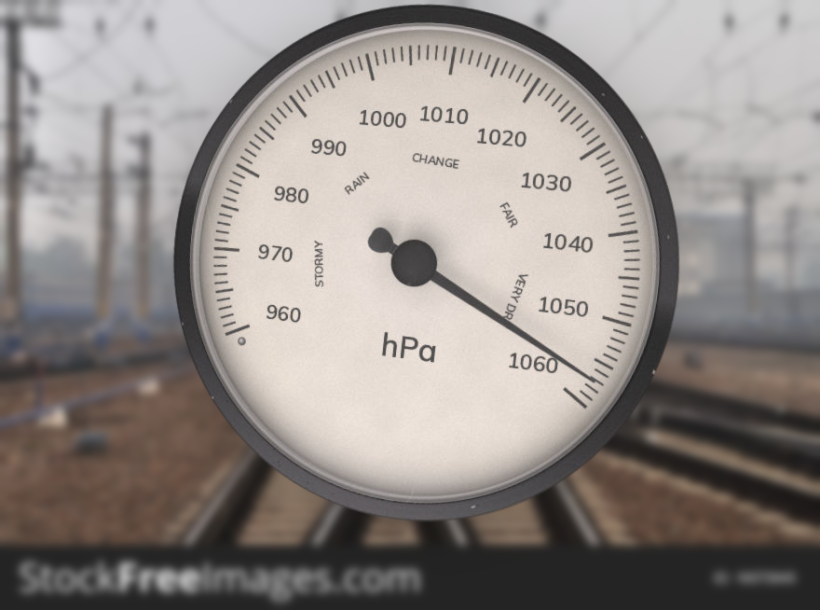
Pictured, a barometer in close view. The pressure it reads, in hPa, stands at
1057 hPa
